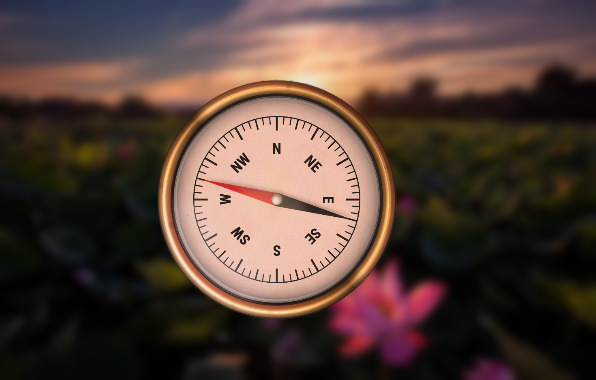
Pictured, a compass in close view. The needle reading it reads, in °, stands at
285 °
